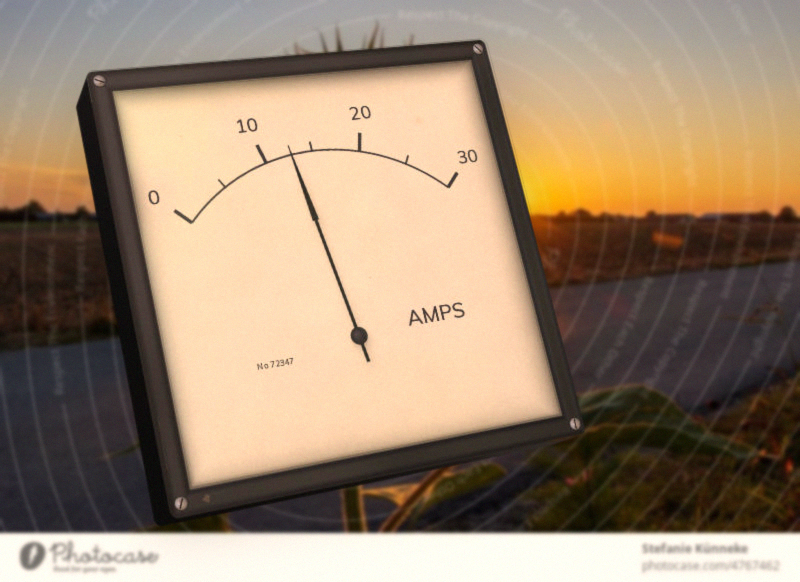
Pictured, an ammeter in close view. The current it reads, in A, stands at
12.5 A
